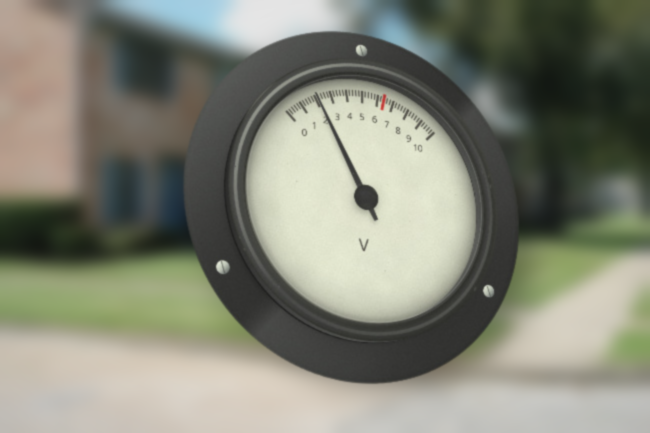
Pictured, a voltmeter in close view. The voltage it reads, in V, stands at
2 V
